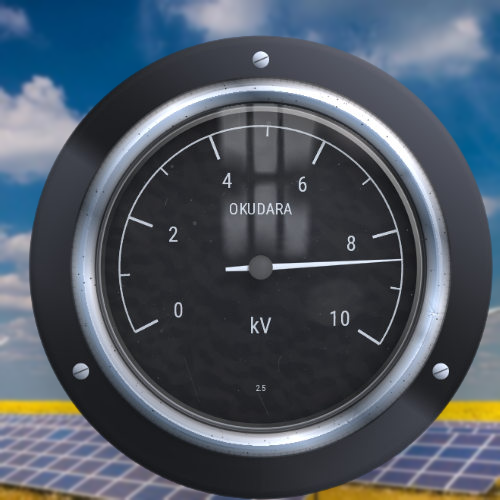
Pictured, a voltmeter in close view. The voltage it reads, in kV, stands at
8.5 kV
